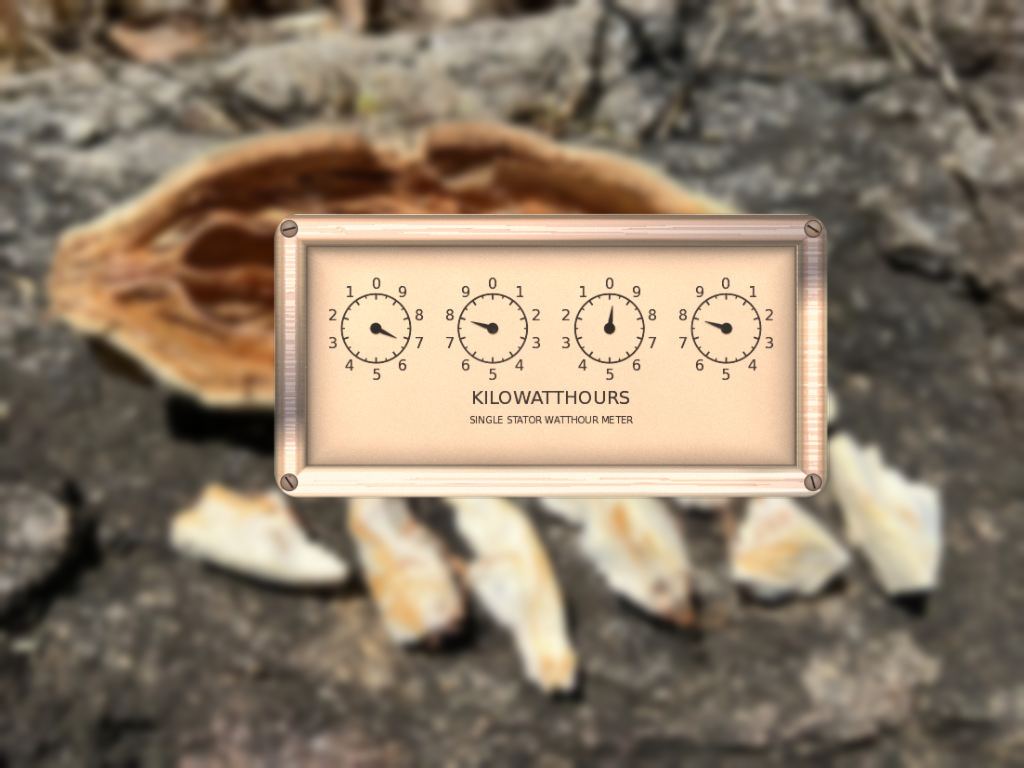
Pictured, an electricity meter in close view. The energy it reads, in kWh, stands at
6798 kWh
